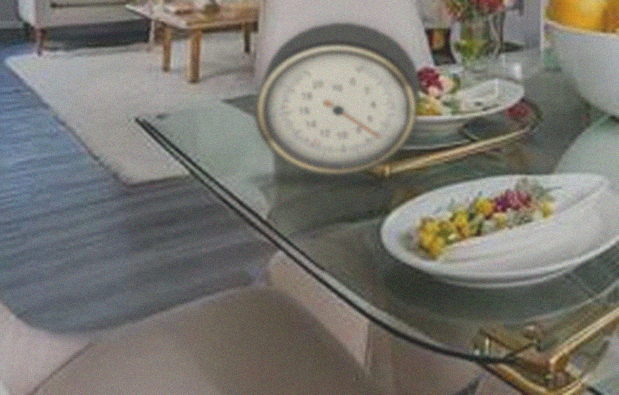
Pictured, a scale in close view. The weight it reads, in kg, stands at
7 kg
